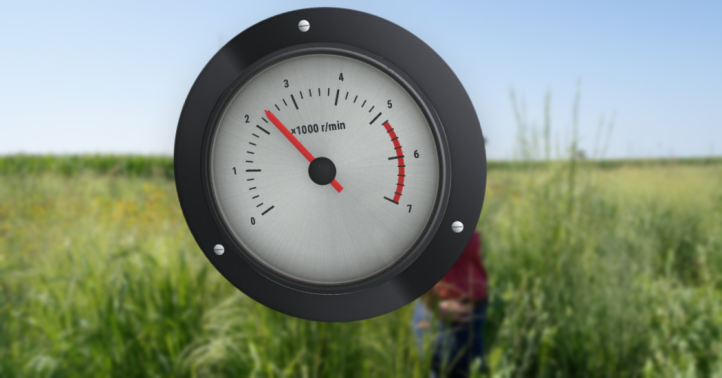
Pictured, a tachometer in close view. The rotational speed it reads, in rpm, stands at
2400 rpm
